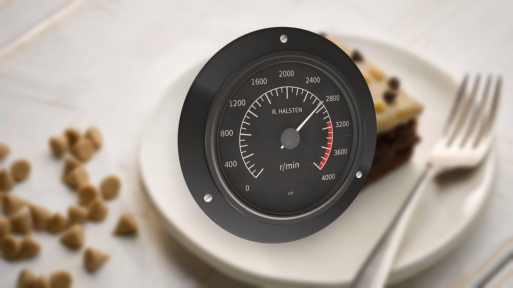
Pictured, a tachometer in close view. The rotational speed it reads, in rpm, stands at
2700 rpm
